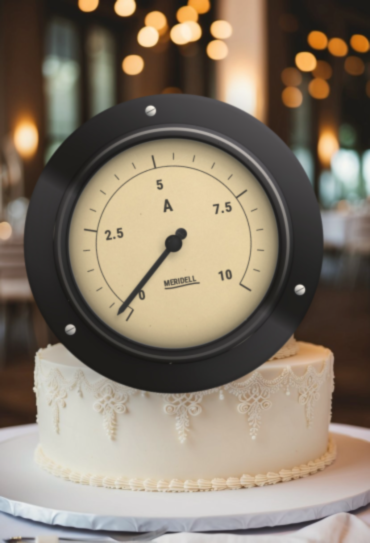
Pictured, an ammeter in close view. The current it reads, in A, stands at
0.25 A
